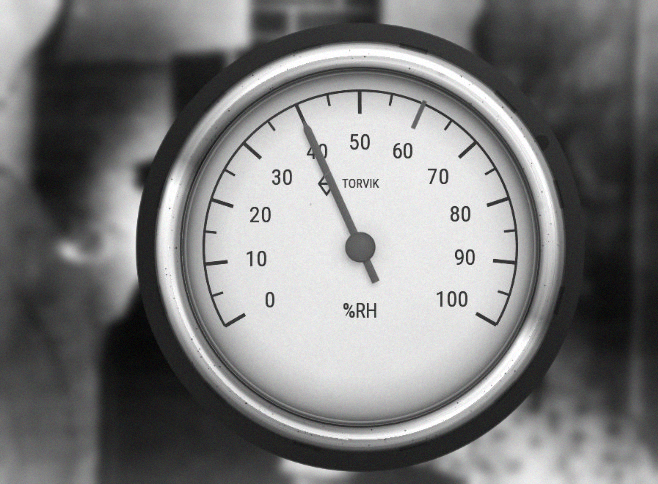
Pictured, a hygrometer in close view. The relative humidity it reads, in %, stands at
40 %
